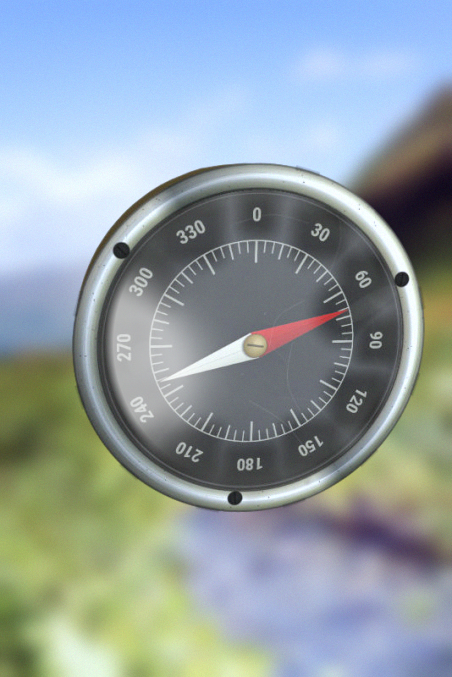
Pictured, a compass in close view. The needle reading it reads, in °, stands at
70 °
